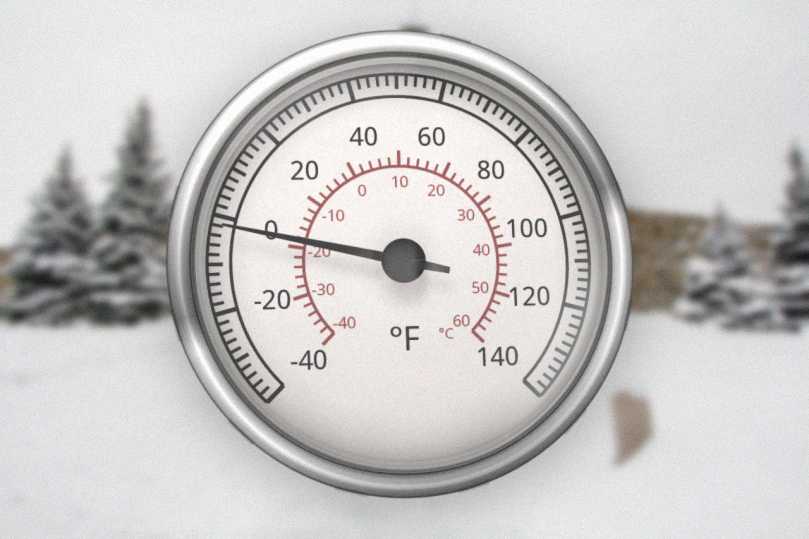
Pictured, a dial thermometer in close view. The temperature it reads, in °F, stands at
-2 °F
